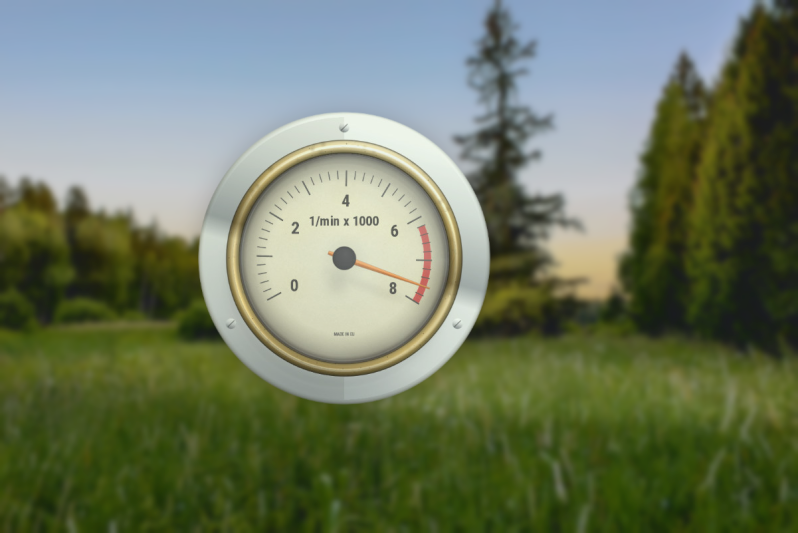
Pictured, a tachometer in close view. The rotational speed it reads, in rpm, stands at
7600 rpm
